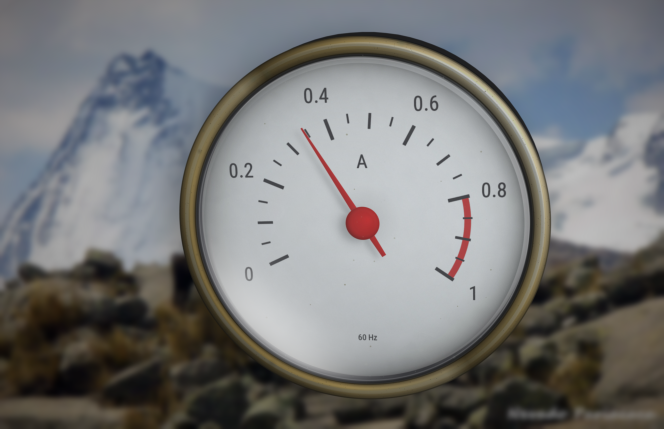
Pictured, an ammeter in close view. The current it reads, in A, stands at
0.35 A
